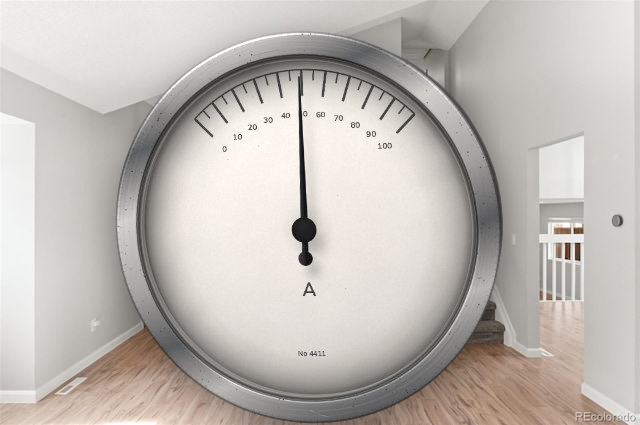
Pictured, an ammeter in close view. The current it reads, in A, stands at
50 A
